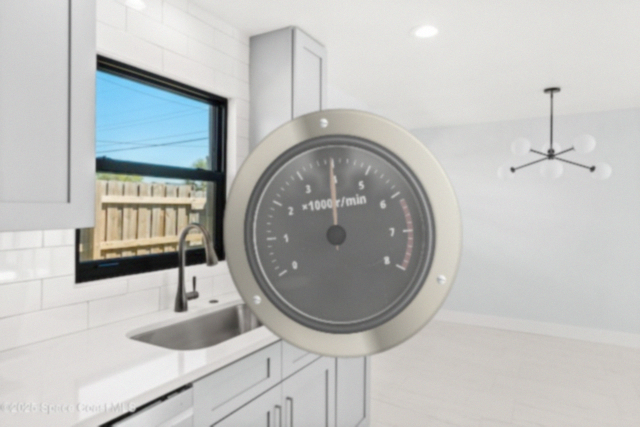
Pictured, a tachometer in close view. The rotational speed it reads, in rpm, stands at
4000 rpm
